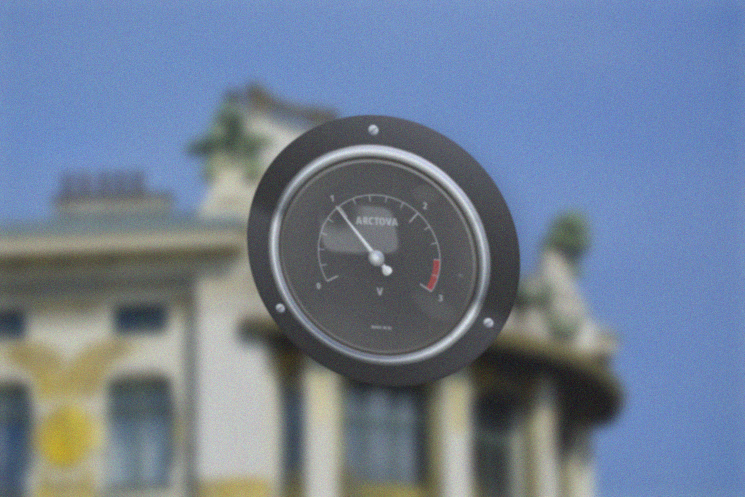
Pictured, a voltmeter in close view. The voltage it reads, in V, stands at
1 V
